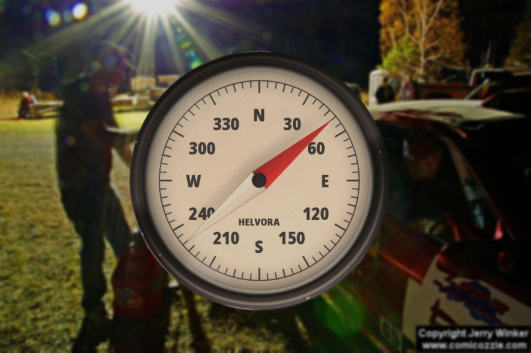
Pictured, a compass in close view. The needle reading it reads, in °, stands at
50 °
